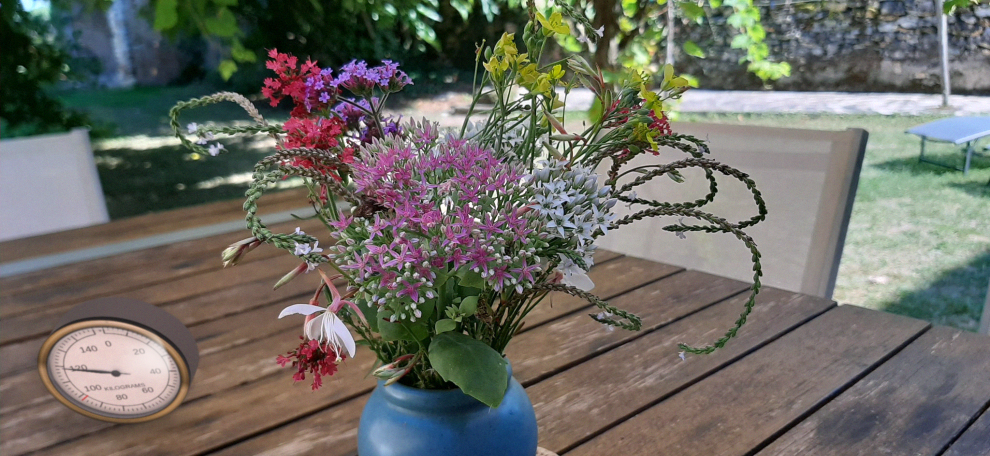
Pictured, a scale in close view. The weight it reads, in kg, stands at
120 kg
